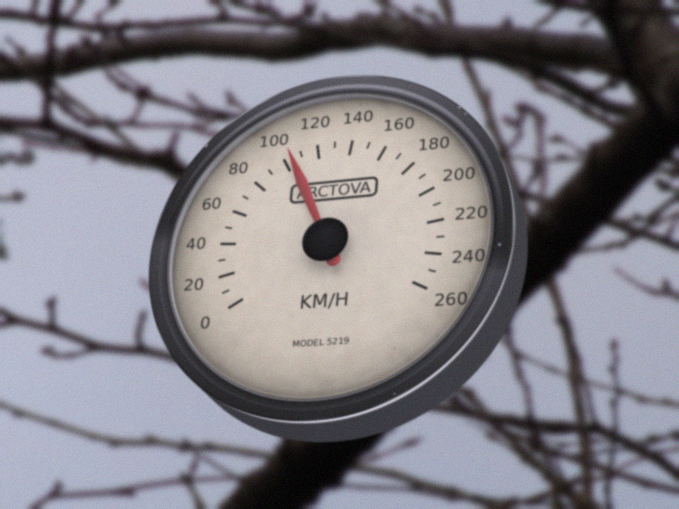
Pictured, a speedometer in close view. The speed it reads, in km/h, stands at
105 km/h
